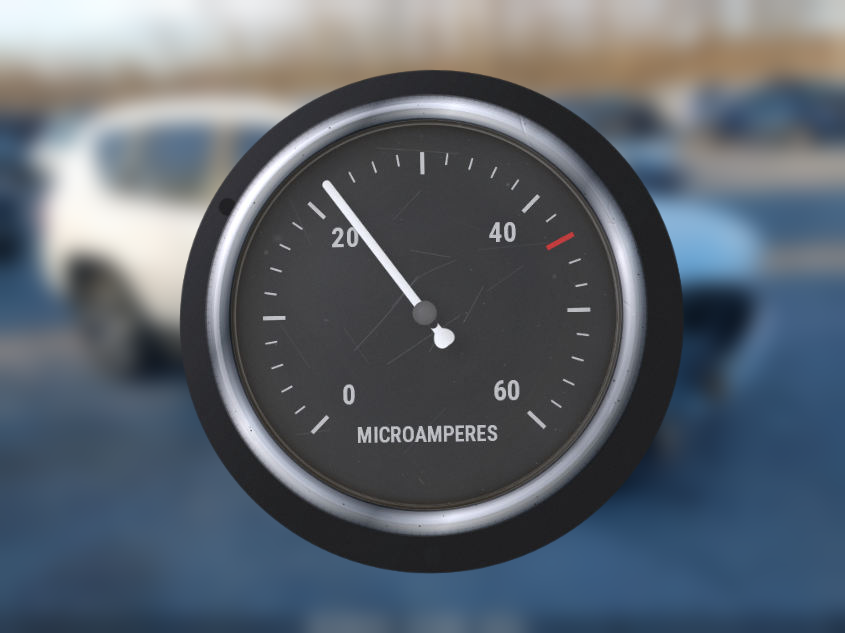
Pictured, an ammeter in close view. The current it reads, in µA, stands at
22 µA
